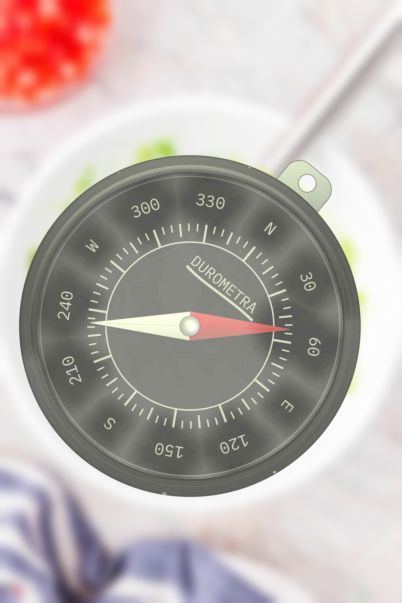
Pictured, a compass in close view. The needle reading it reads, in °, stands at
52.5 °
